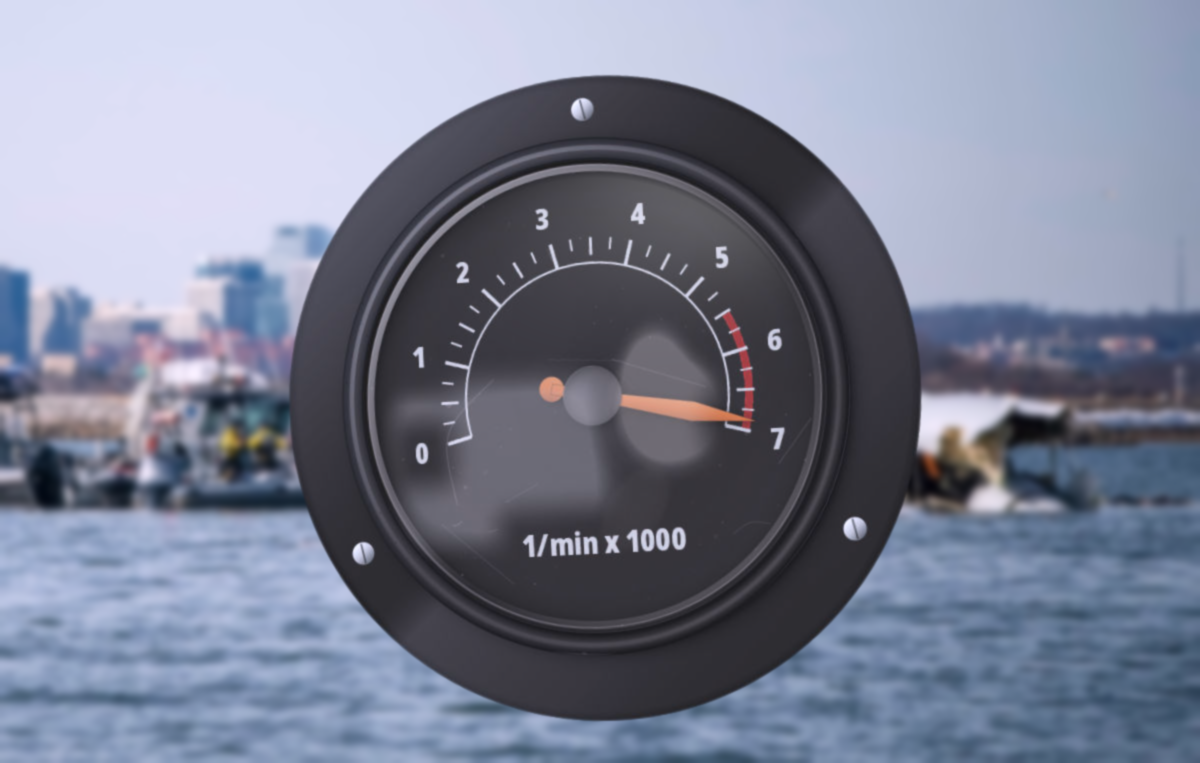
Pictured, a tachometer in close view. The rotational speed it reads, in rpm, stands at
6875 rpm
